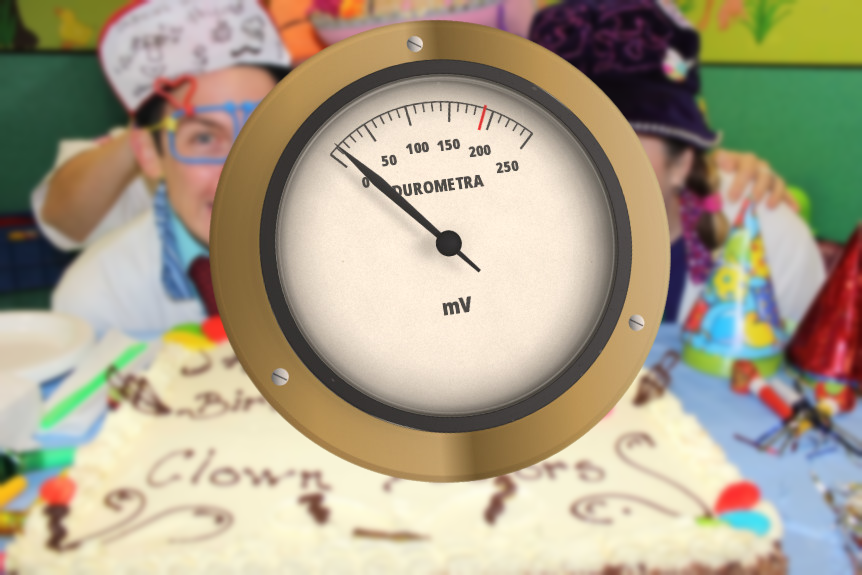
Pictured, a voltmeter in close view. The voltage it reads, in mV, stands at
10 mV
